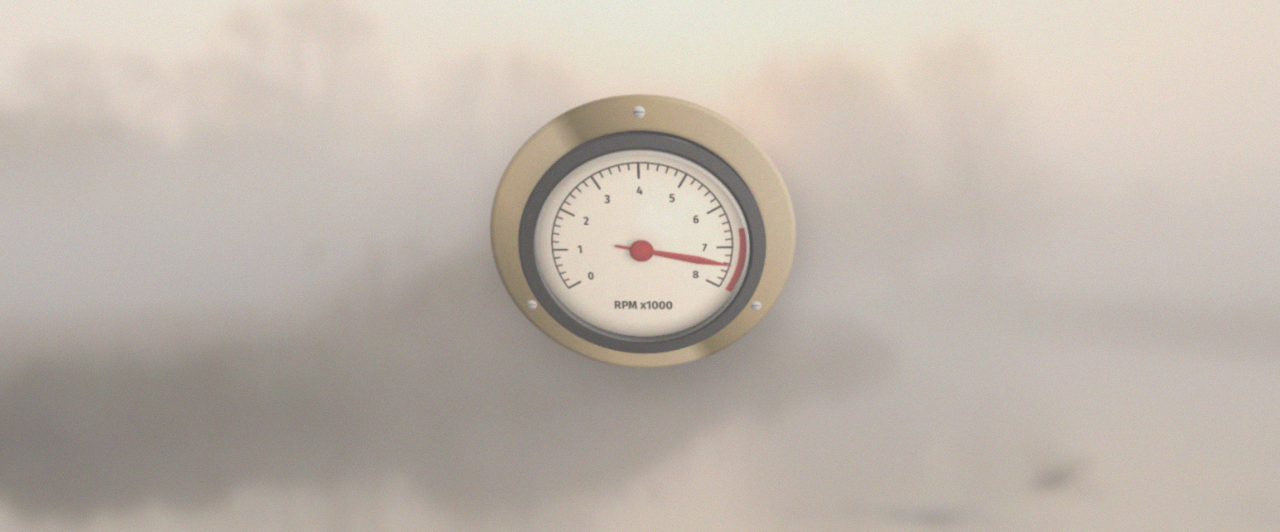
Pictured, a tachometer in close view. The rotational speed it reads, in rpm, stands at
7400 rpm
